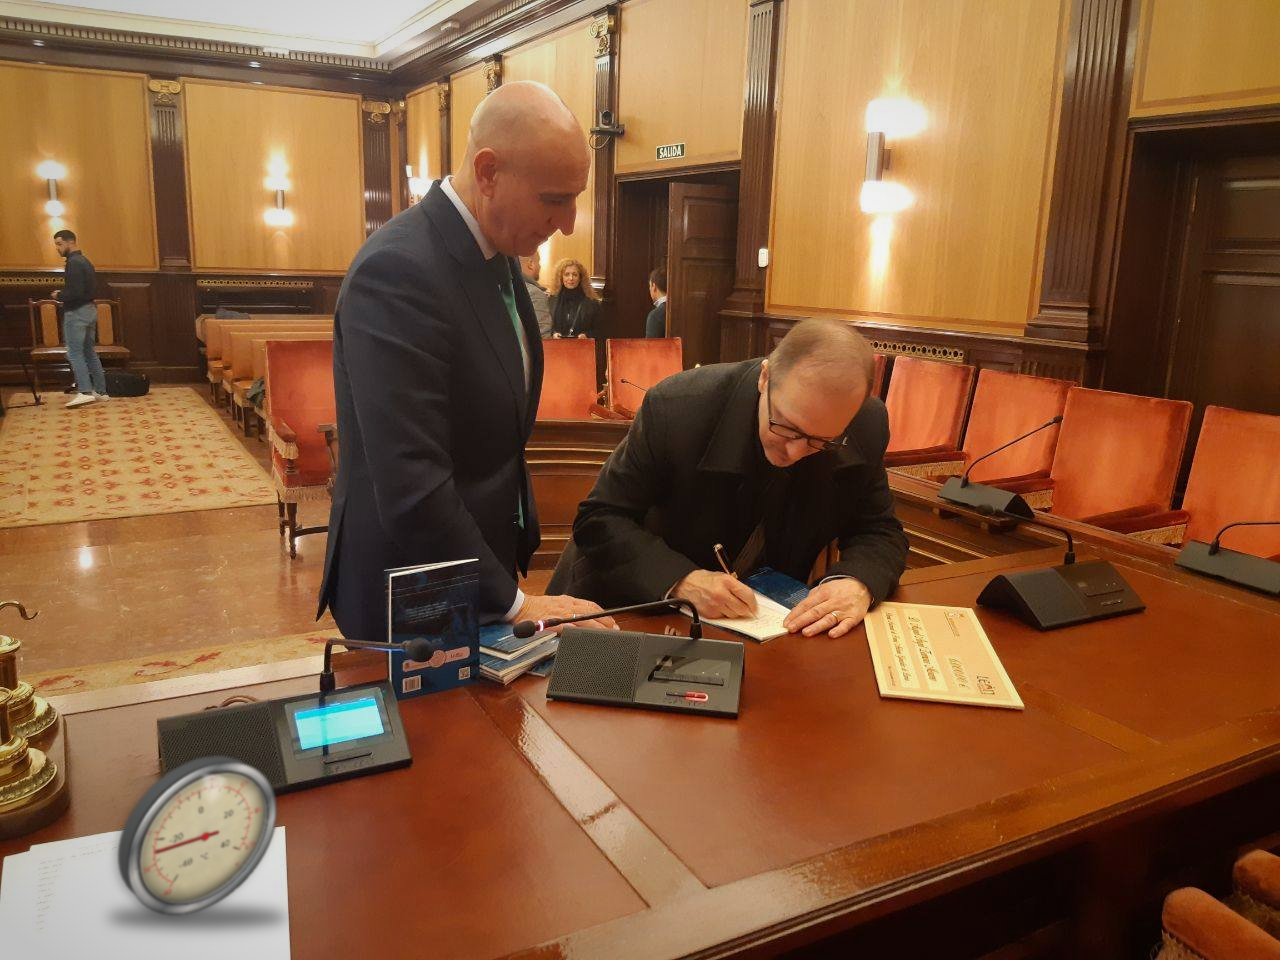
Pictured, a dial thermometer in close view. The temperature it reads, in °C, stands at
-24 °C
